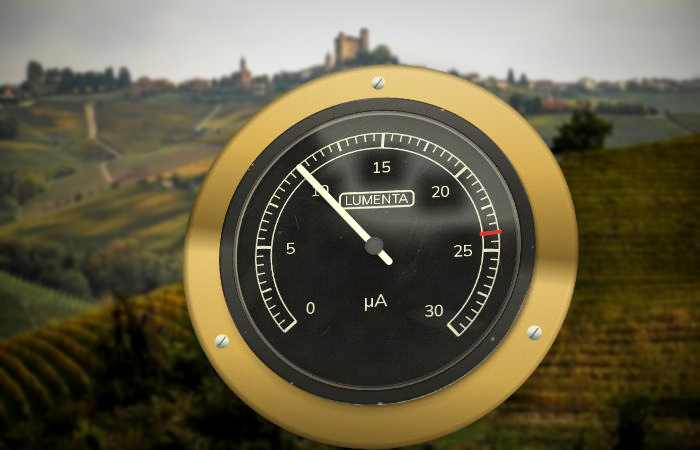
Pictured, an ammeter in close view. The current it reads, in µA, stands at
10 µA
